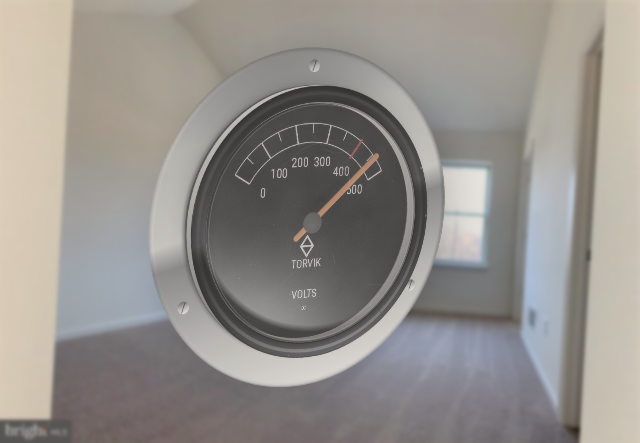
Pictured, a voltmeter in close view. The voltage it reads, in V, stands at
450 V
